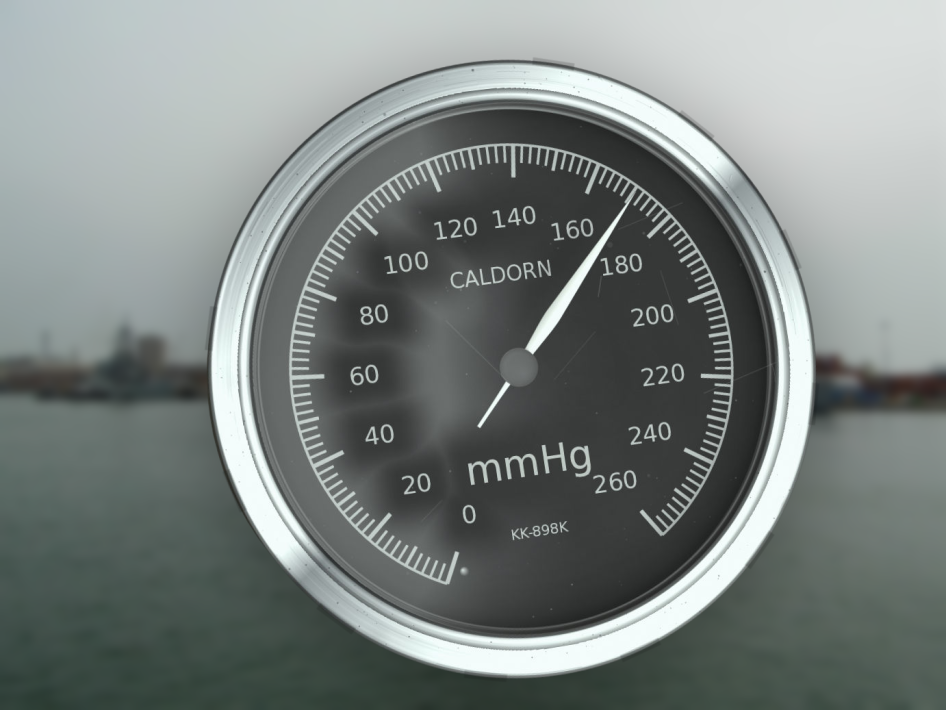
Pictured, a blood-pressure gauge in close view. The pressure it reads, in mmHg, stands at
170 mmHg
